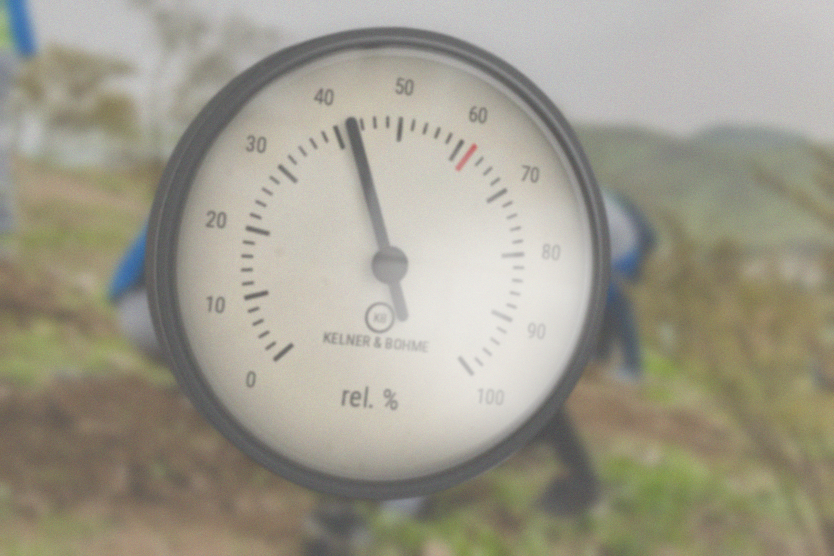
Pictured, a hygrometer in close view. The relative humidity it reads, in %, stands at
42 %
